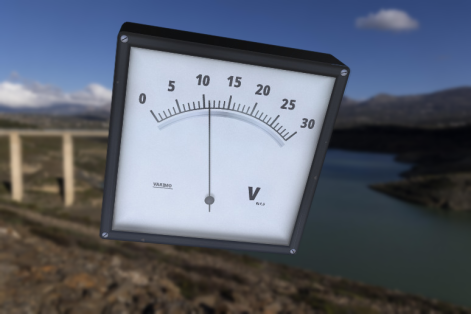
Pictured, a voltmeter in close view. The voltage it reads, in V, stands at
11 V
